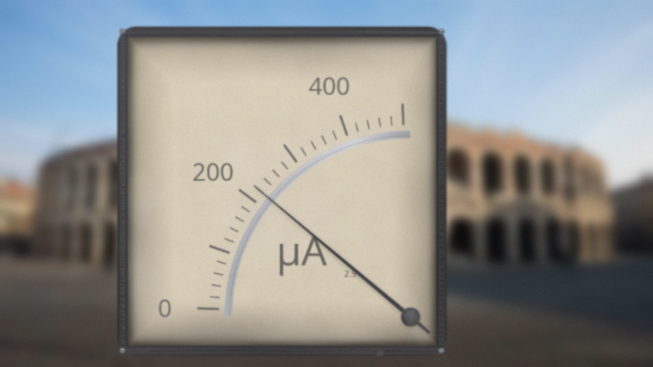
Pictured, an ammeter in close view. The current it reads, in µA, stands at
220 µA
